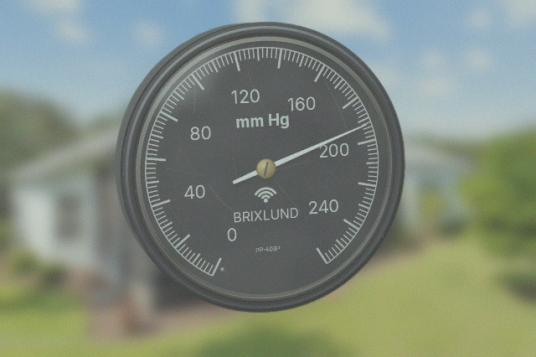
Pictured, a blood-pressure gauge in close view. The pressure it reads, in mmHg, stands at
192 mmHg
